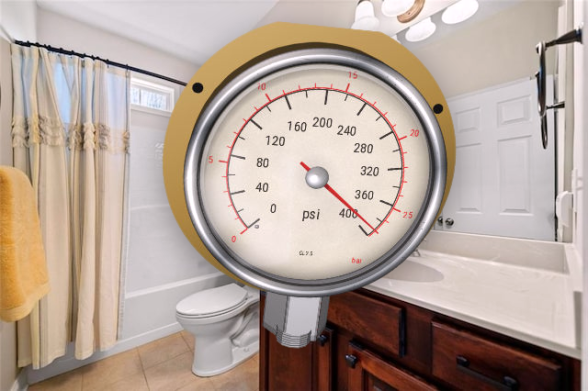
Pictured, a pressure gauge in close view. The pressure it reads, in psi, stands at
390 psi
